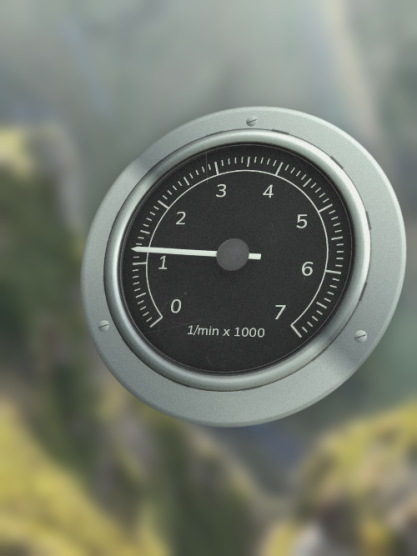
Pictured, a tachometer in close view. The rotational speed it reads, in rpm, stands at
1200 rpm
